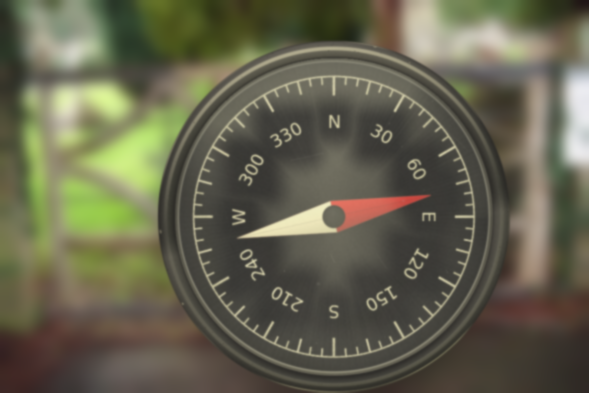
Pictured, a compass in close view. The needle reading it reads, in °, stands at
77.5 °
